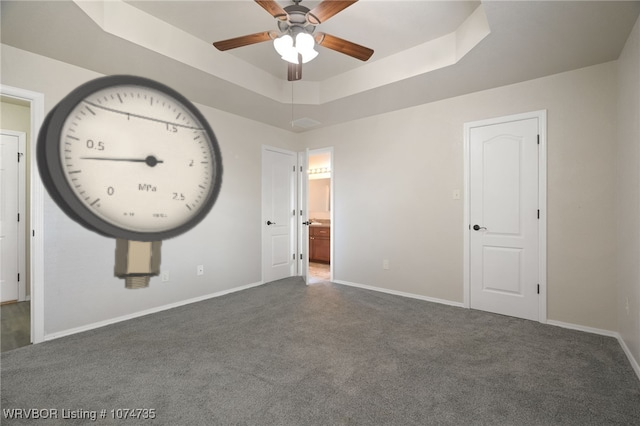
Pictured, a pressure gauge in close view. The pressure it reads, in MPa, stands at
0.35 MPa
